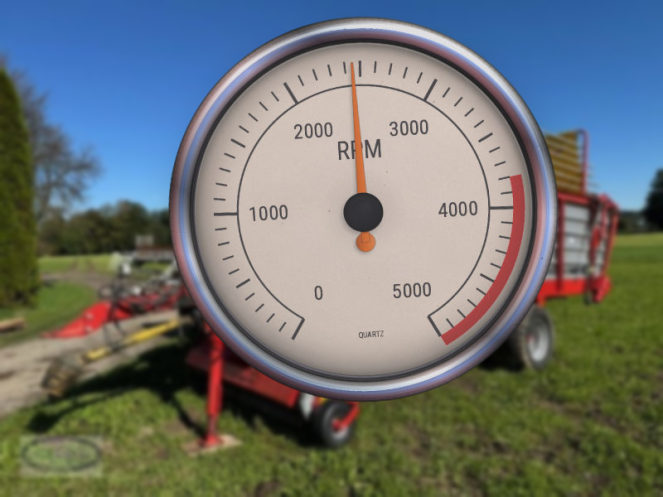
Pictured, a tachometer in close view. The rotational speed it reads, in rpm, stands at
2450 rpm
